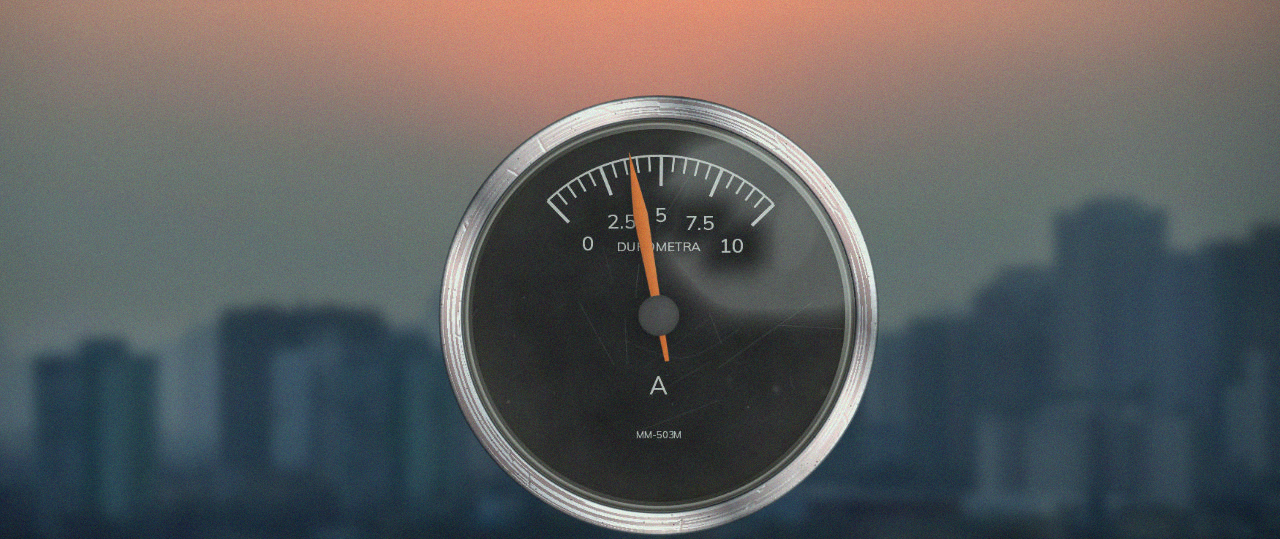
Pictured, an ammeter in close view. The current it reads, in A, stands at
3.75 A
